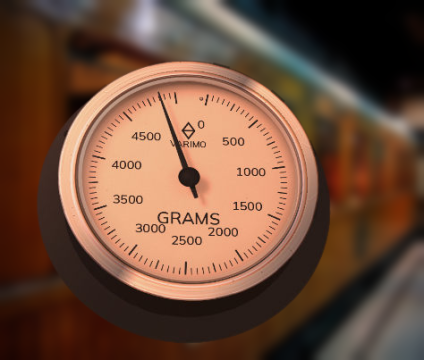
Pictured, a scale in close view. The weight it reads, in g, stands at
4850 g
